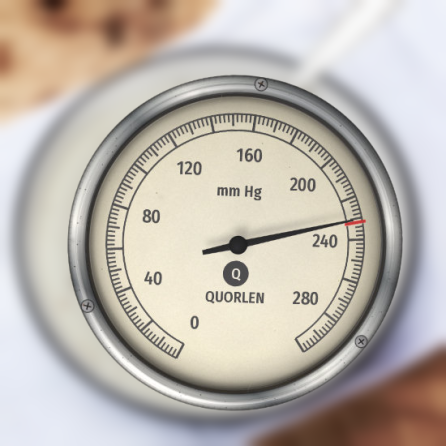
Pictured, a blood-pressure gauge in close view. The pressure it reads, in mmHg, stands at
230 mmHg
